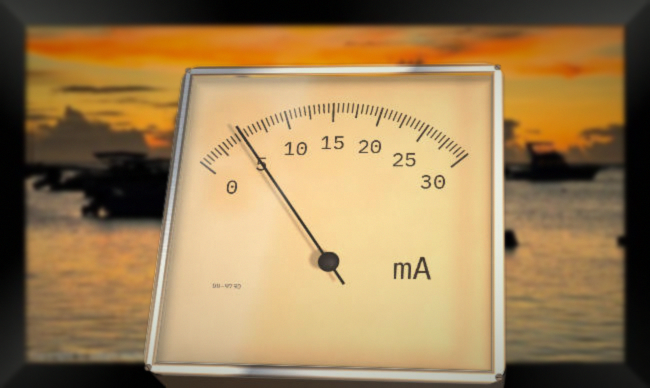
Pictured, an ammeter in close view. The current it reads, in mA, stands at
5 mA
